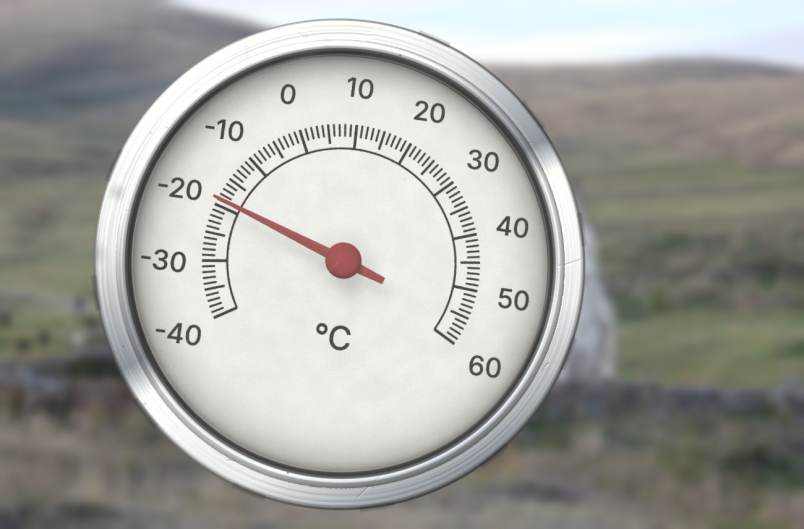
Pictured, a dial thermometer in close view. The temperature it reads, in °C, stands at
-19 °C
